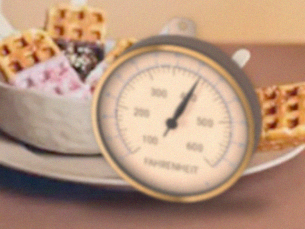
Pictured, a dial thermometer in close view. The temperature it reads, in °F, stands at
400 °F
